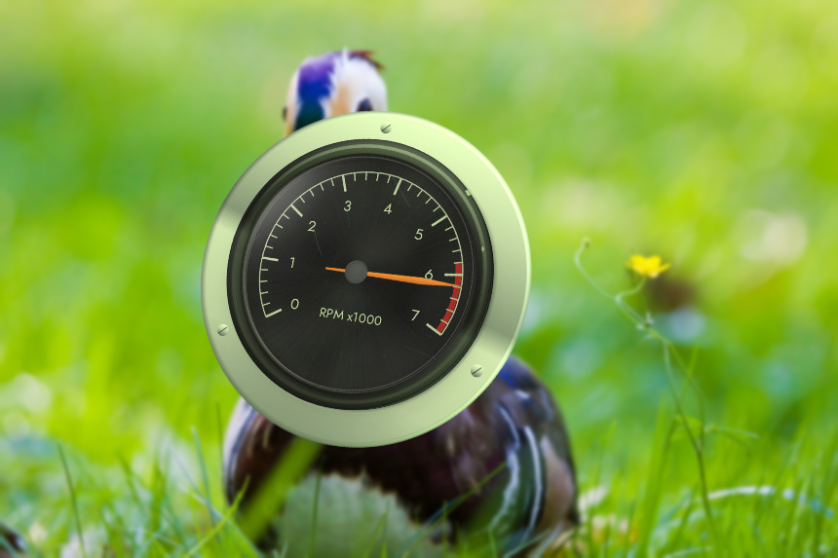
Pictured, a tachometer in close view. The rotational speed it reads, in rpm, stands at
6200 rpm
